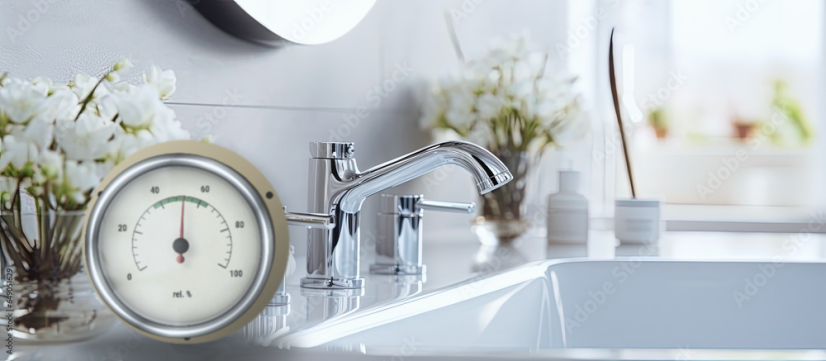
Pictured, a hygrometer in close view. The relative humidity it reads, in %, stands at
52 %
